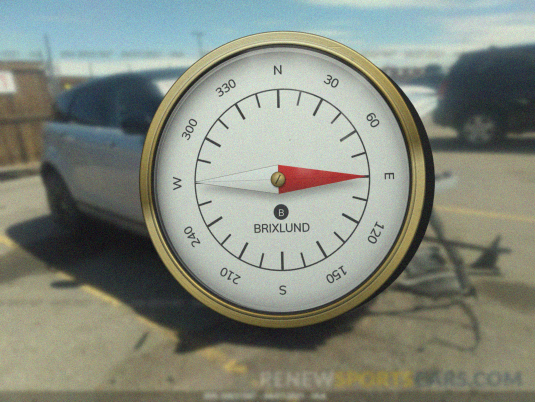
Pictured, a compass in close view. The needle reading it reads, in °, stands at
90 °
